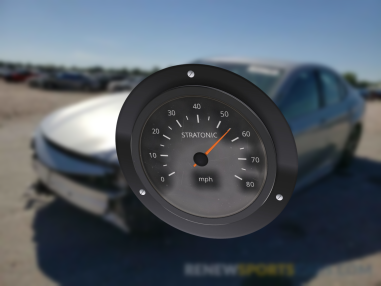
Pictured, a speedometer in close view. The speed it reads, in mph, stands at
55 mph
